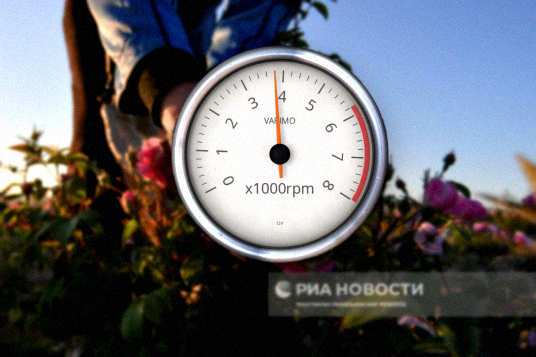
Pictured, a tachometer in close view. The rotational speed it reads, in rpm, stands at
3800 rpm
